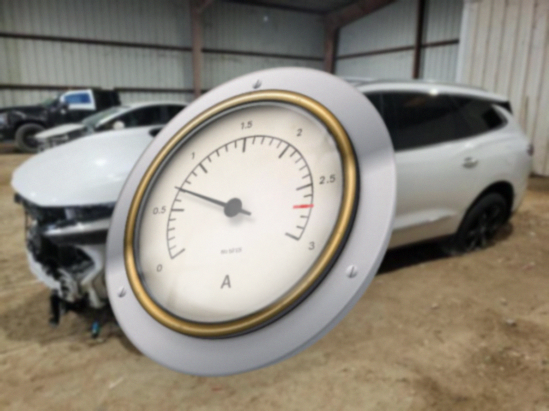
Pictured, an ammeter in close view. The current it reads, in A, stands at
0.7 A
